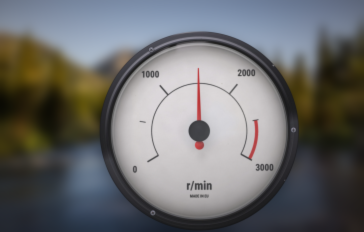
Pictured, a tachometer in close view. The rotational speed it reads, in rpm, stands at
1500 rpm
